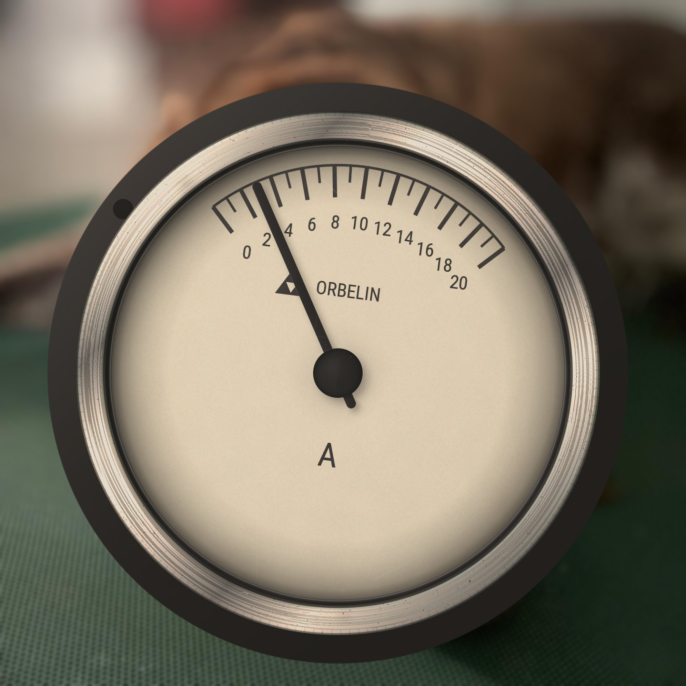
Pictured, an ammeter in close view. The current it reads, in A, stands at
3 A
